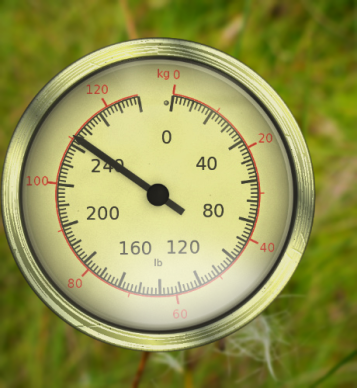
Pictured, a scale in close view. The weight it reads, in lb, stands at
244 lb
